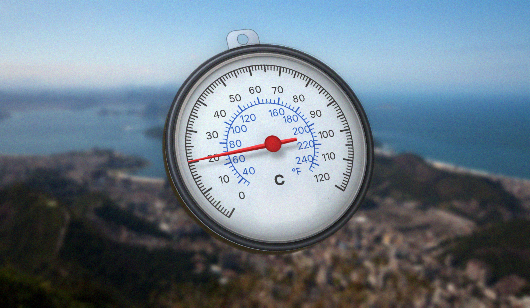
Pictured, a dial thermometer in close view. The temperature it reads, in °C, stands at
20 °C
